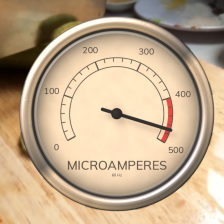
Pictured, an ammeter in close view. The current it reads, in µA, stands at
470 µA
